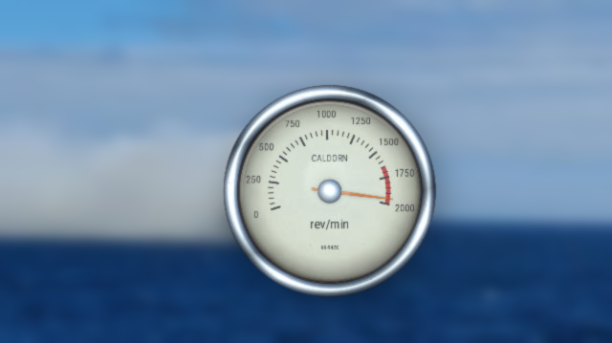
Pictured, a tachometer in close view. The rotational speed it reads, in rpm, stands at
1950 rpm
